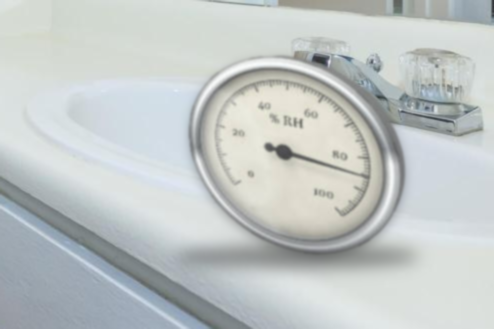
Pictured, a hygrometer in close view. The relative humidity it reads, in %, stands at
85 %
